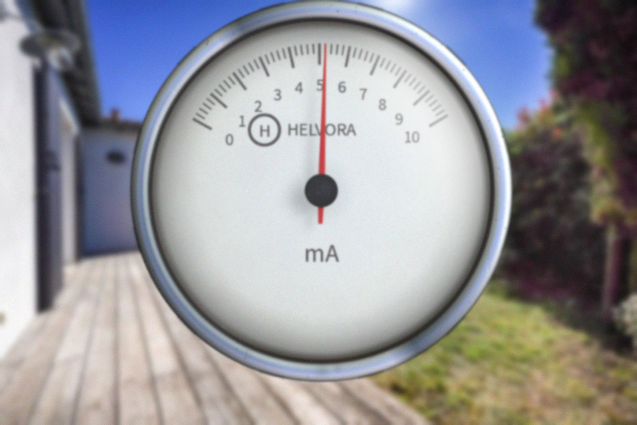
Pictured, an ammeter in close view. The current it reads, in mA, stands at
5.2 mA
